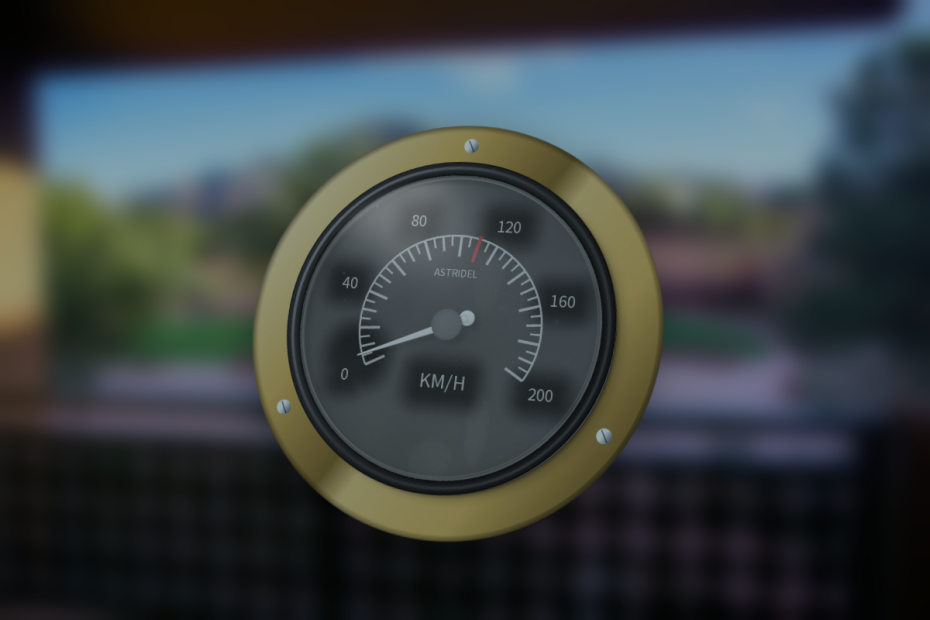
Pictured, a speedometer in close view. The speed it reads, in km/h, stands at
5 km/h
